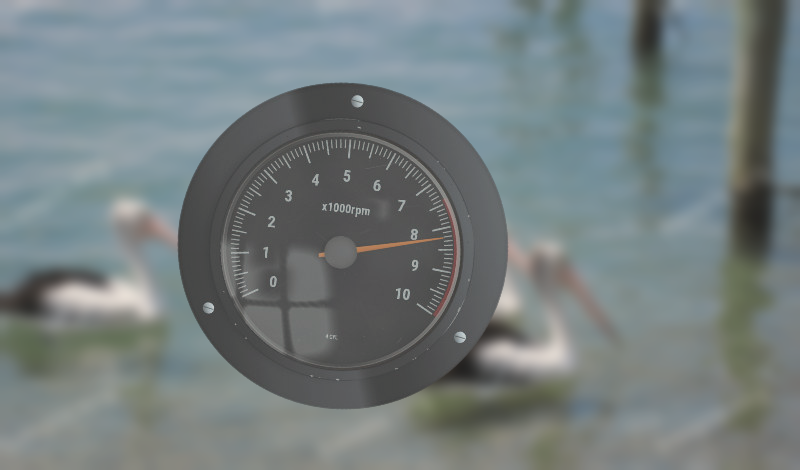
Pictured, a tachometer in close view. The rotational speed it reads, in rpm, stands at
8200 rpm
